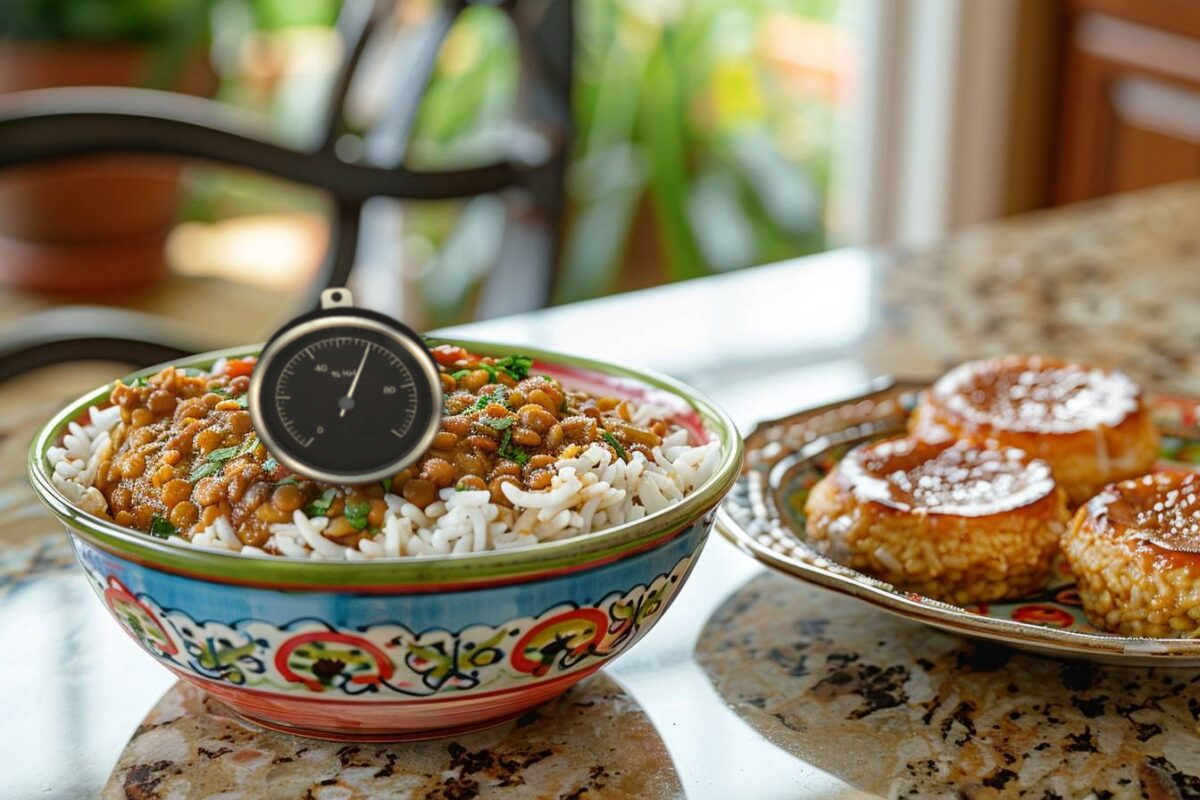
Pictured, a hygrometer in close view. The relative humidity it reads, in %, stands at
60 %
